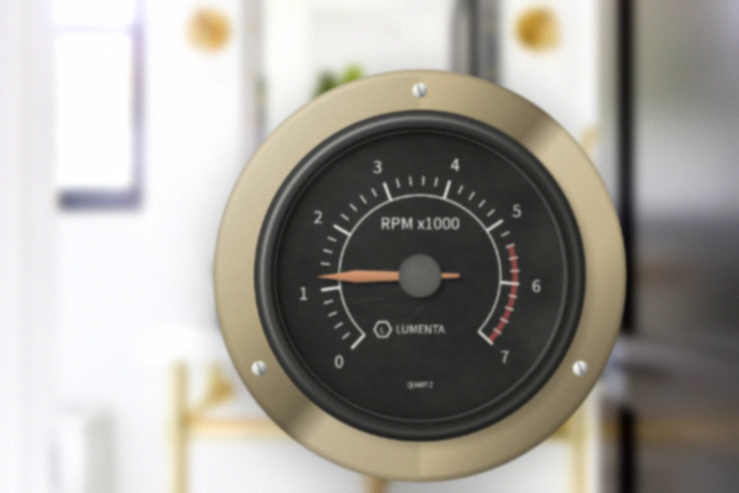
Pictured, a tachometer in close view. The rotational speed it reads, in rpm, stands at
1200 rpm
